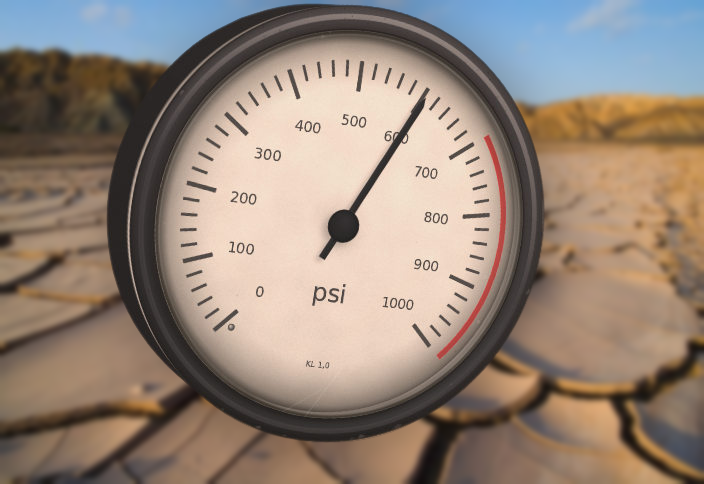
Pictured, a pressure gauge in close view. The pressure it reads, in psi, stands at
600 psi
